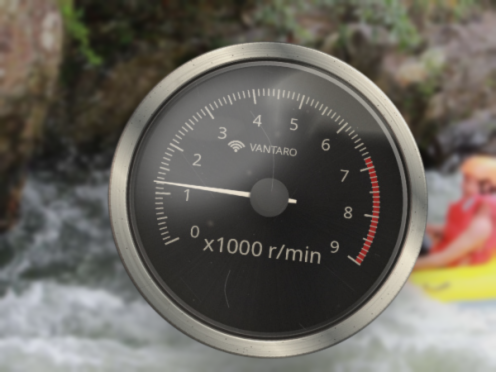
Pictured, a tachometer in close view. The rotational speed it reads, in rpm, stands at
1200 rpm
